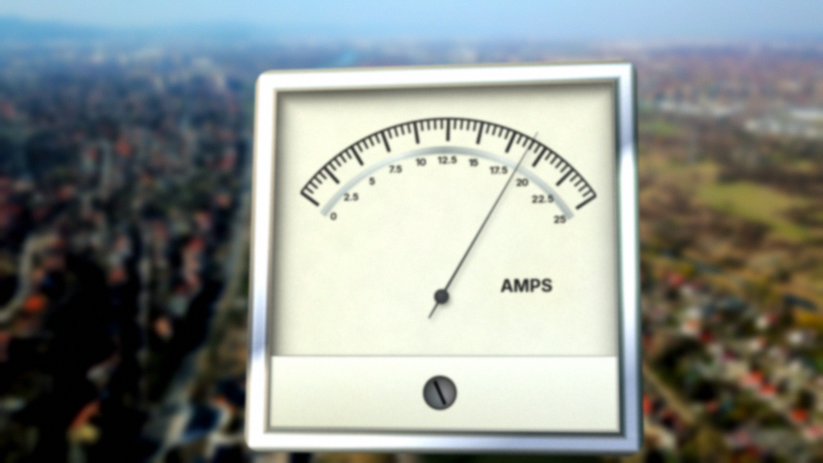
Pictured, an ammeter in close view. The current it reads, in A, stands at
19 A
